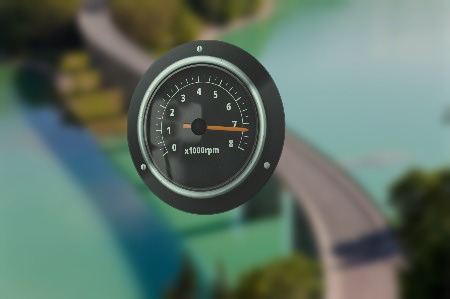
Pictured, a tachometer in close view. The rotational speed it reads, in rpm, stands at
7250 rpm
